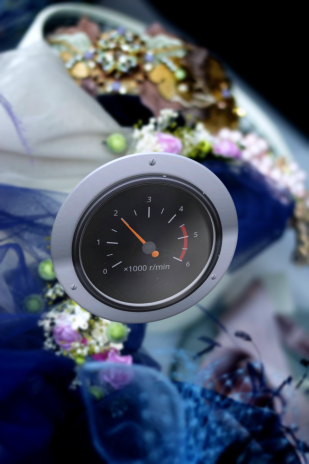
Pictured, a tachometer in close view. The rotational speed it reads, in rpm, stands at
2000 rpm
